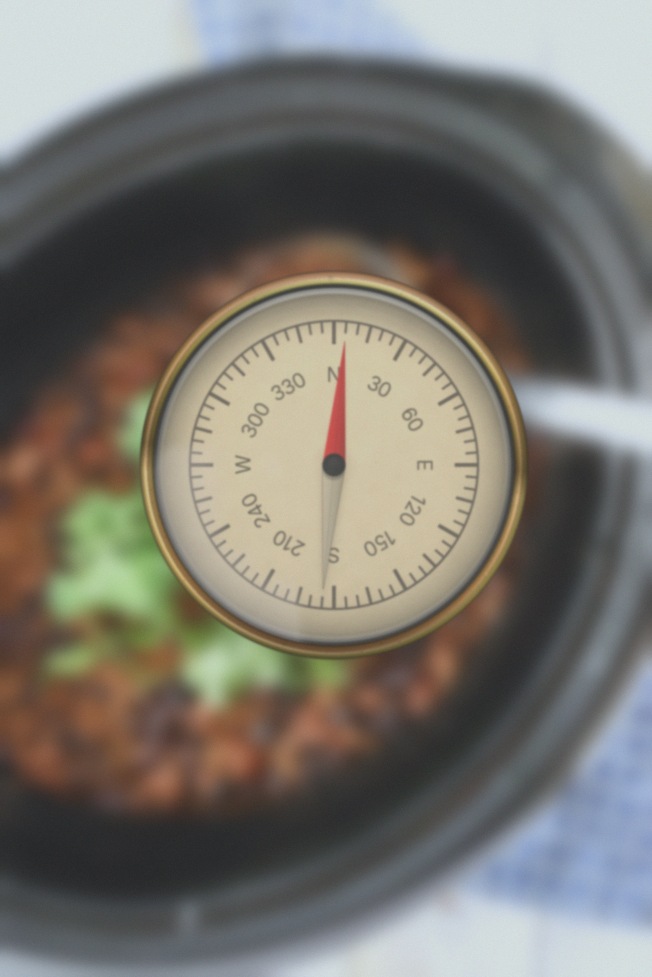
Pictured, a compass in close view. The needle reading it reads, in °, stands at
5 °
